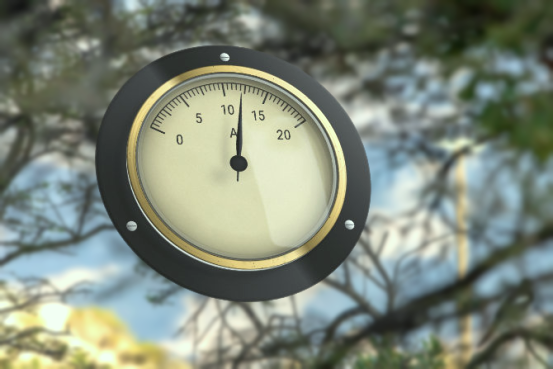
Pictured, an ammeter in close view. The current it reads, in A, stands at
12 A
